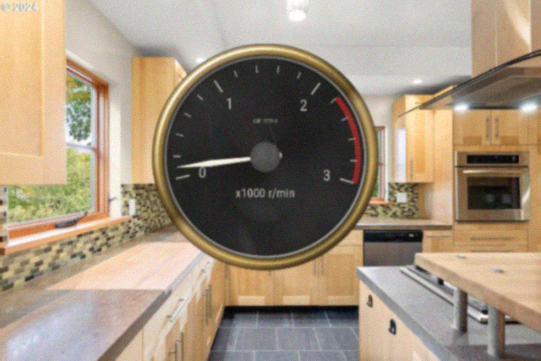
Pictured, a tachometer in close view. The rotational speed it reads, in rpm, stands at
100 rpm
